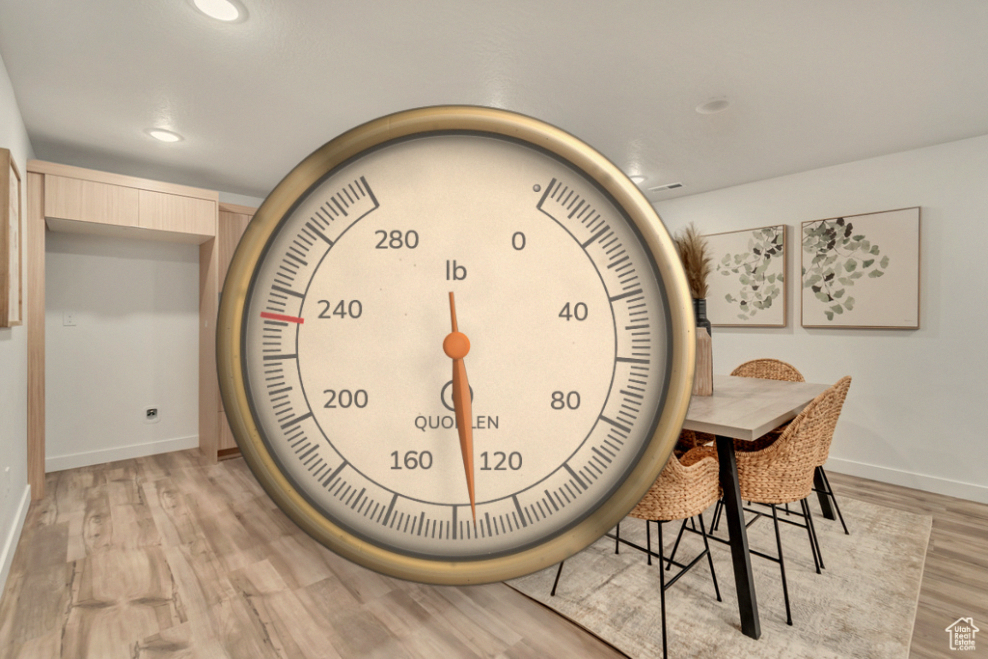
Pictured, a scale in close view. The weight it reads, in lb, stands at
134 lb
